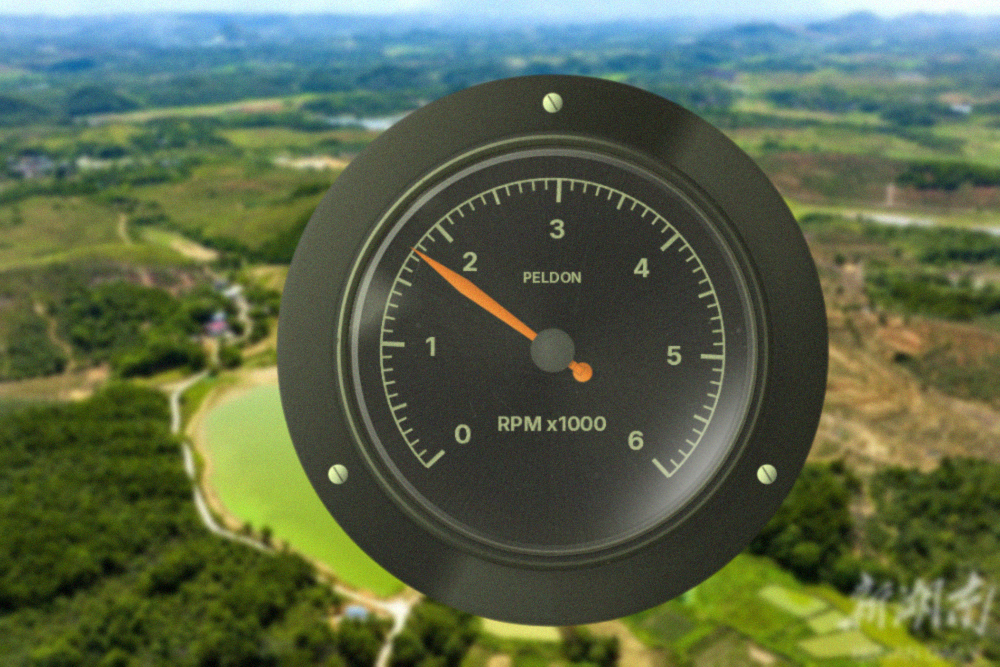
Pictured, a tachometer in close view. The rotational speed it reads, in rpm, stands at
1750 rpm
